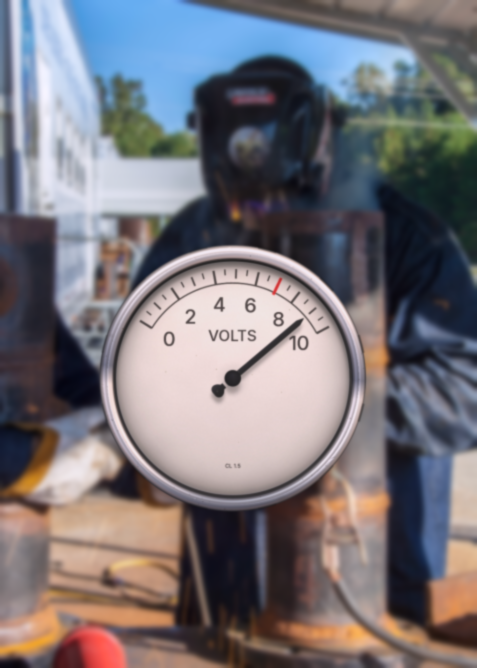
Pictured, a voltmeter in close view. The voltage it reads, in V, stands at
9 V
